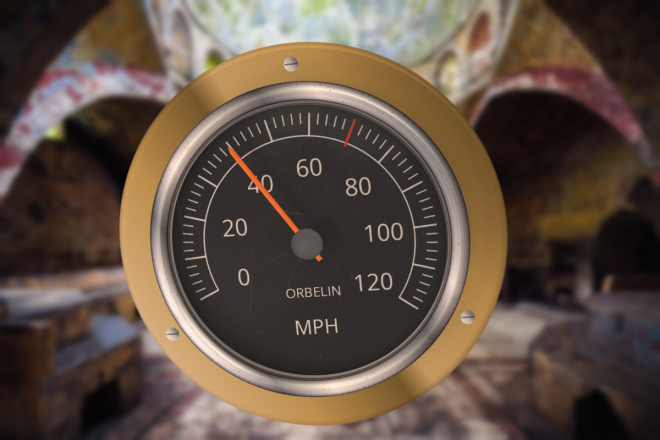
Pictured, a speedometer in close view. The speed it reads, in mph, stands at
40 mph
